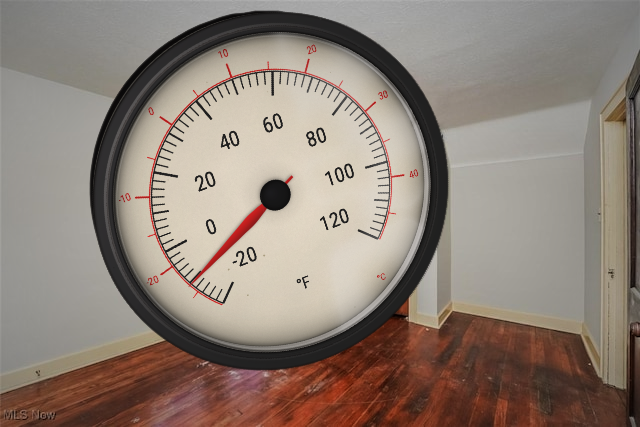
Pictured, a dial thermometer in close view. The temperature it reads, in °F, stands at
-10 °F
